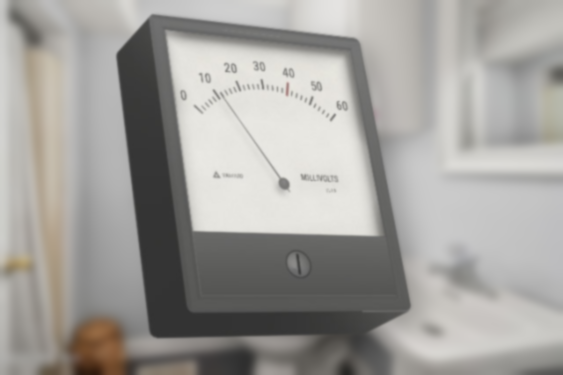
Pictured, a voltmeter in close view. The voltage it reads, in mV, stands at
10 mV
